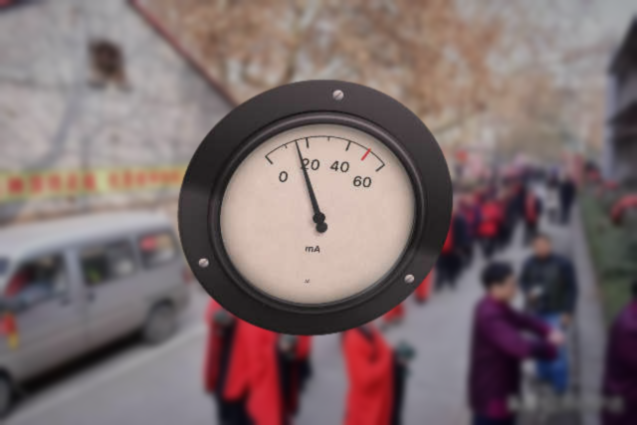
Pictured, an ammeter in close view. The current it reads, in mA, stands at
15 mA
